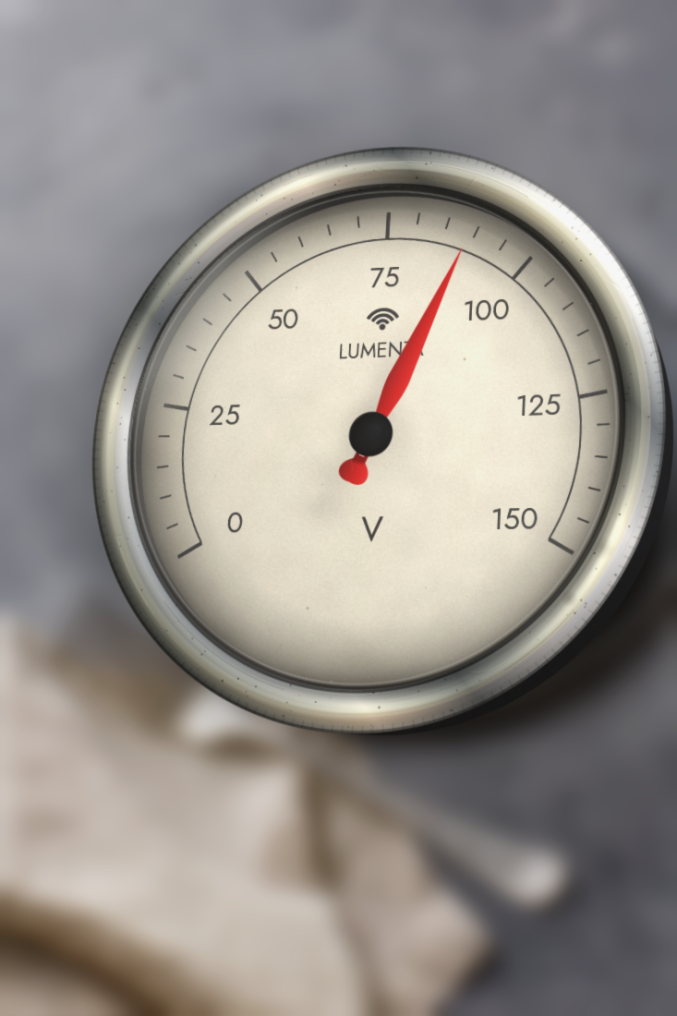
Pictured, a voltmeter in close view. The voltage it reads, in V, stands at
90 V
